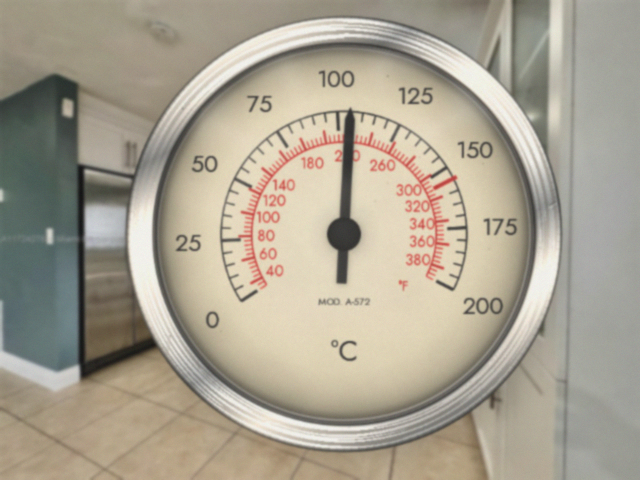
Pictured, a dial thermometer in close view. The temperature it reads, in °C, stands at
105 °C
